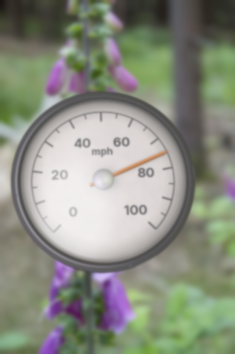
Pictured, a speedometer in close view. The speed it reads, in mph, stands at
75 mph
